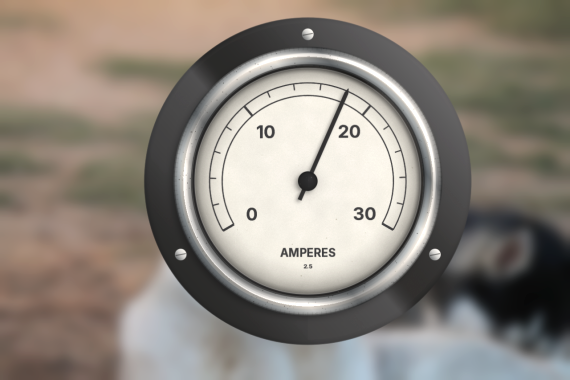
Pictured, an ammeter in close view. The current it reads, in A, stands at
18 A
